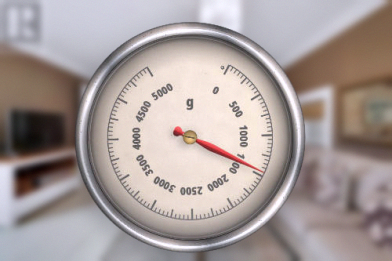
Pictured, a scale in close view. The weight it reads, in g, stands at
1450 g
